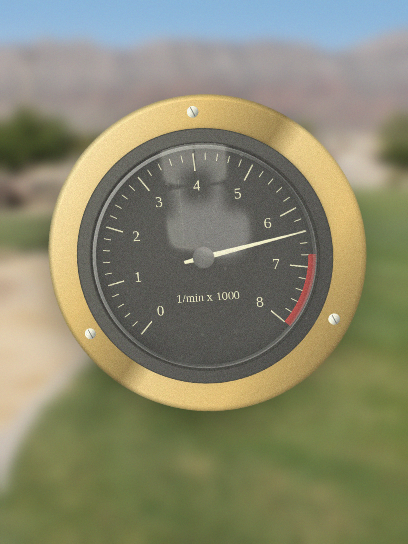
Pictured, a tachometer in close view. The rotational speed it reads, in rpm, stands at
6400 rpm
